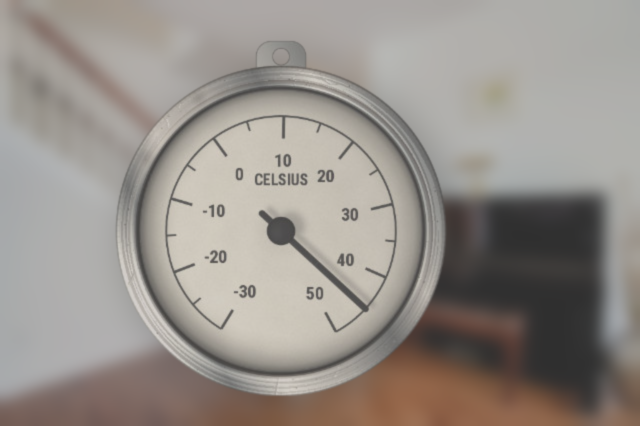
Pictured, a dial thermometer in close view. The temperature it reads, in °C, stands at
45 °C
